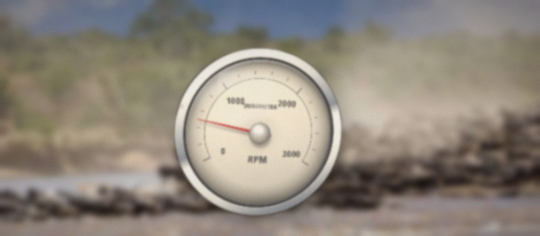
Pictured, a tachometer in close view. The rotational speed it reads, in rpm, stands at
500 rpm
